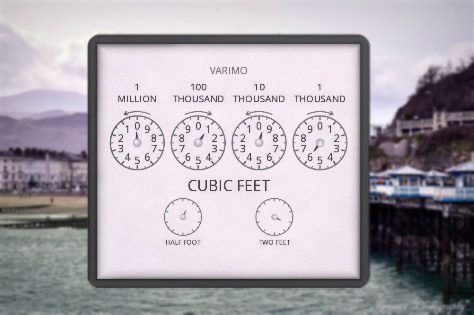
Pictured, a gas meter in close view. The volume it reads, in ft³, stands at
9600 ft³
